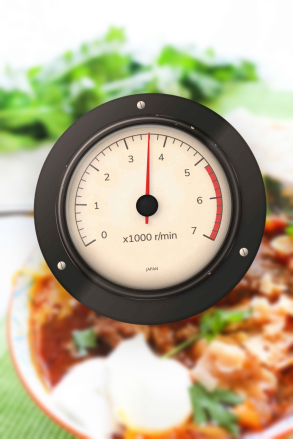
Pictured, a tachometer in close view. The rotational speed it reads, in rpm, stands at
3600 rpm
